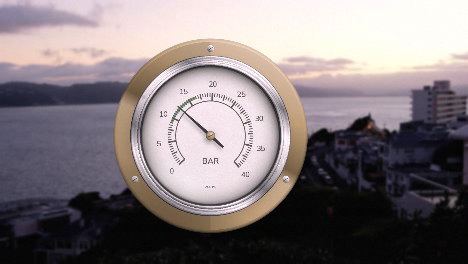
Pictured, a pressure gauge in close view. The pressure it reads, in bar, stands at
12.5 bar
